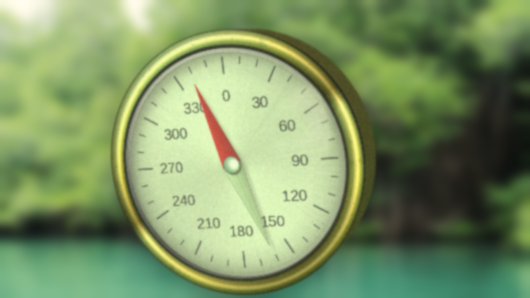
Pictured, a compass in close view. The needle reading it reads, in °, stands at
340 °
